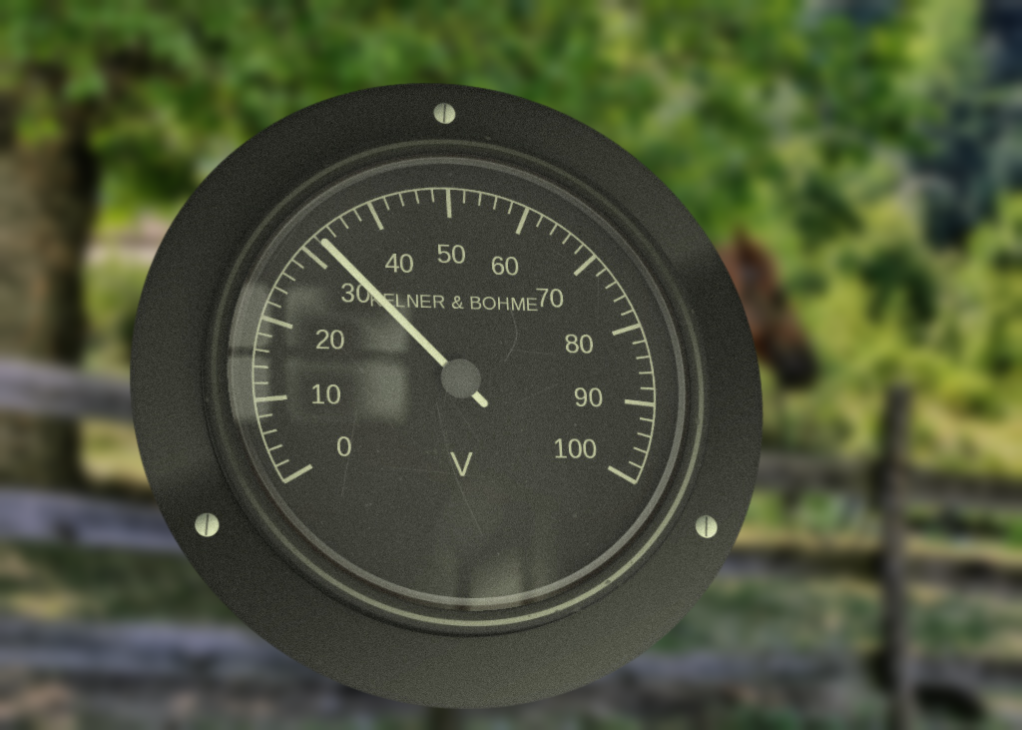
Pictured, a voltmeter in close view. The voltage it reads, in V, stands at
32 V
